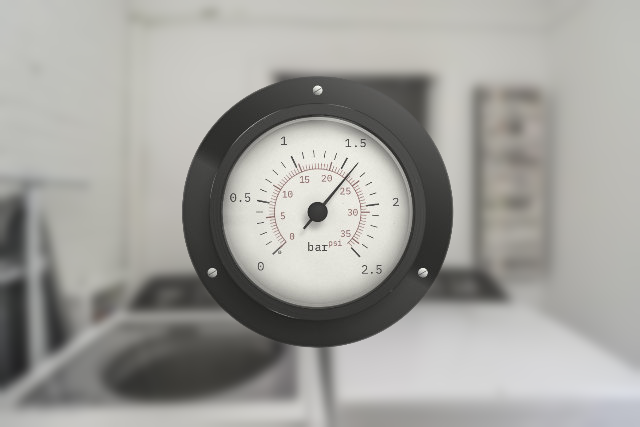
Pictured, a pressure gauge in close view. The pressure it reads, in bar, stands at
1.6 bar
